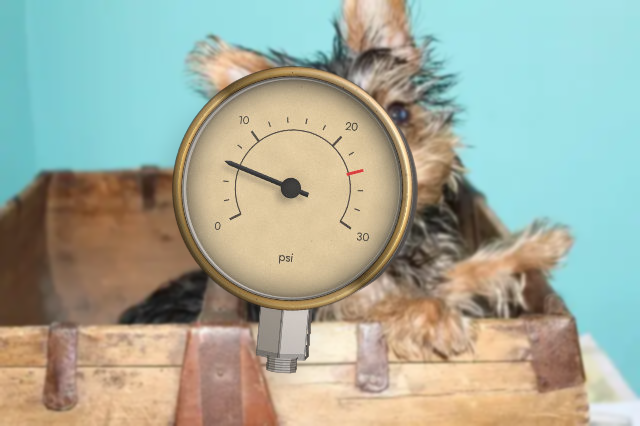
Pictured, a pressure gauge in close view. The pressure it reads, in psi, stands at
6 psi
